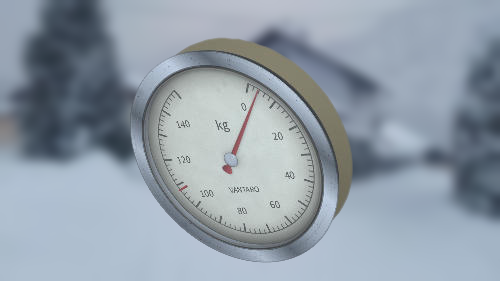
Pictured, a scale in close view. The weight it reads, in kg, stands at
4 kg
